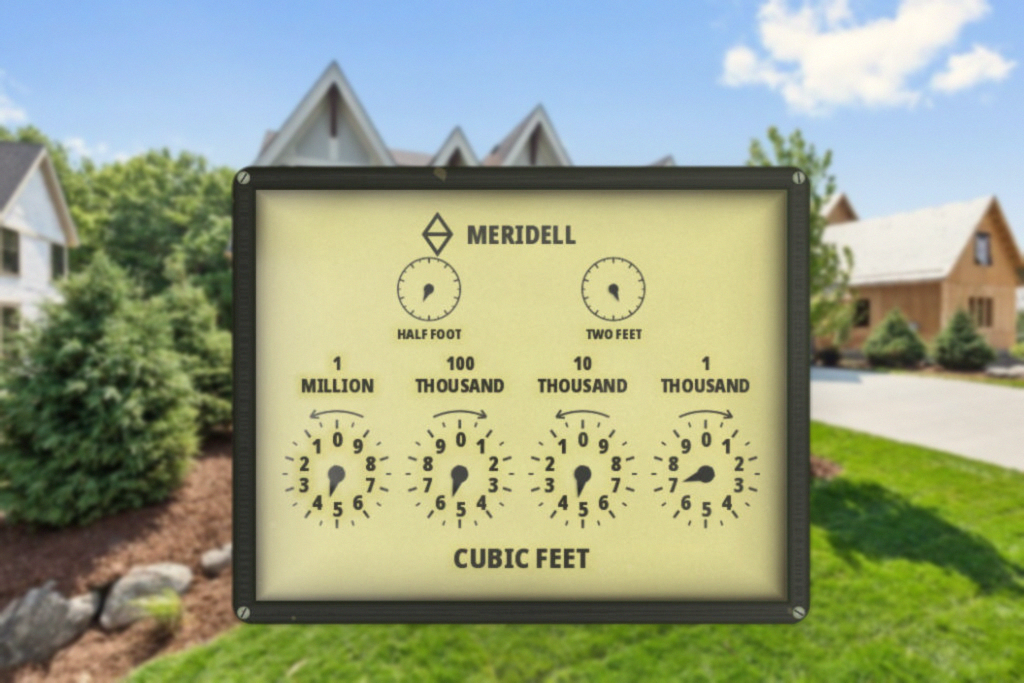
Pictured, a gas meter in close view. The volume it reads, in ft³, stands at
454700 ft³
